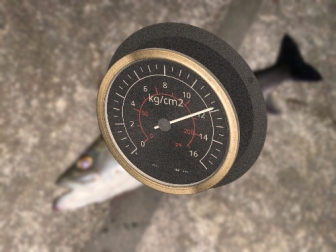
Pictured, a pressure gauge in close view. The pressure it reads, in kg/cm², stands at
11.75 kg/cm²
